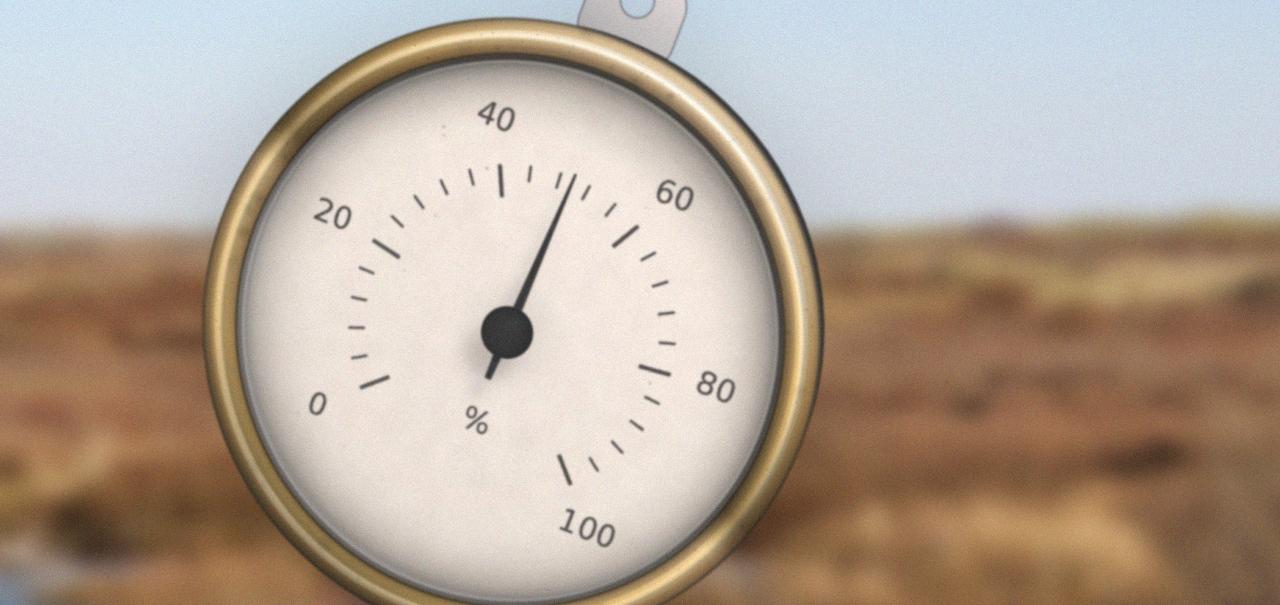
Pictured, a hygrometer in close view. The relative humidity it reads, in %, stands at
50 %
